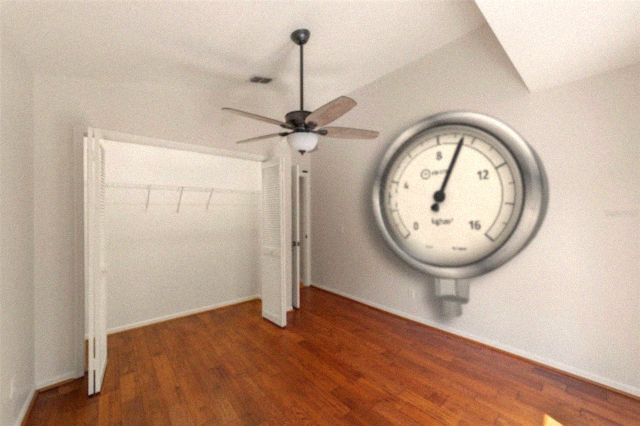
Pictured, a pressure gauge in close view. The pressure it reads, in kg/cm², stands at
9.5 kg/cm²
